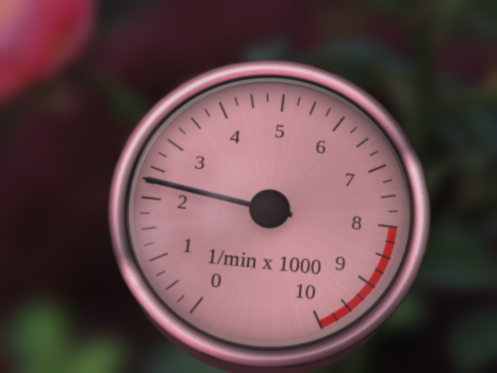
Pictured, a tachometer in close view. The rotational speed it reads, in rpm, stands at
2250 rpm
